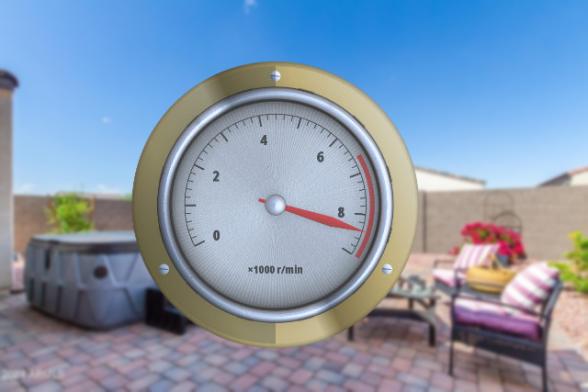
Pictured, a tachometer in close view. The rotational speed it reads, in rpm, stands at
8400 rpm
